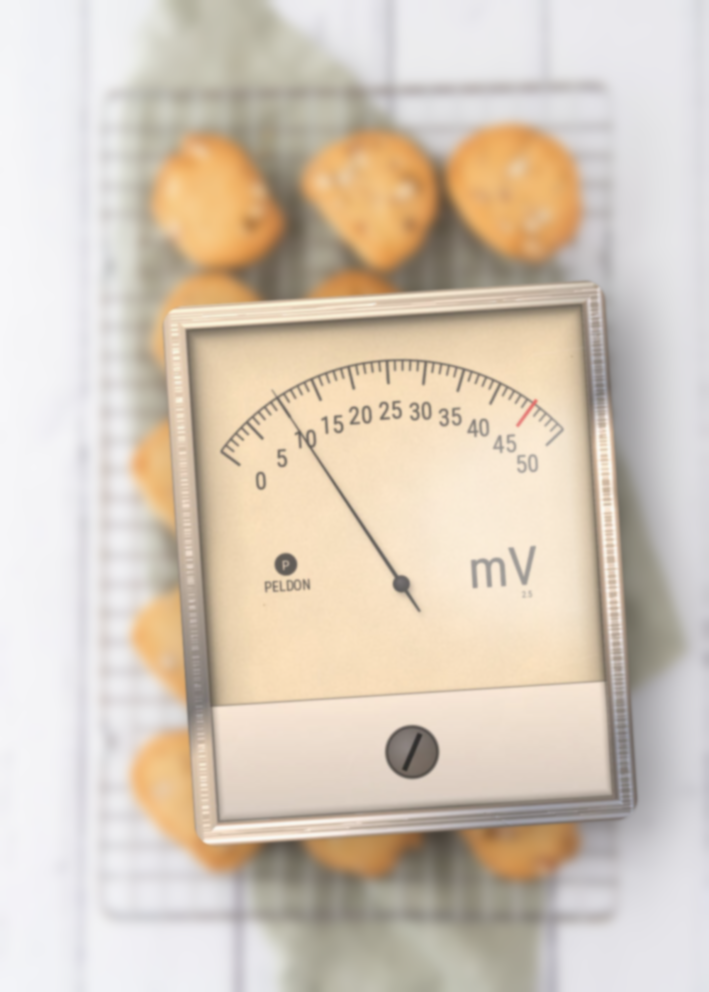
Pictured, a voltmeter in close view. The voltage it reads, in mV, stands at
10 mV
